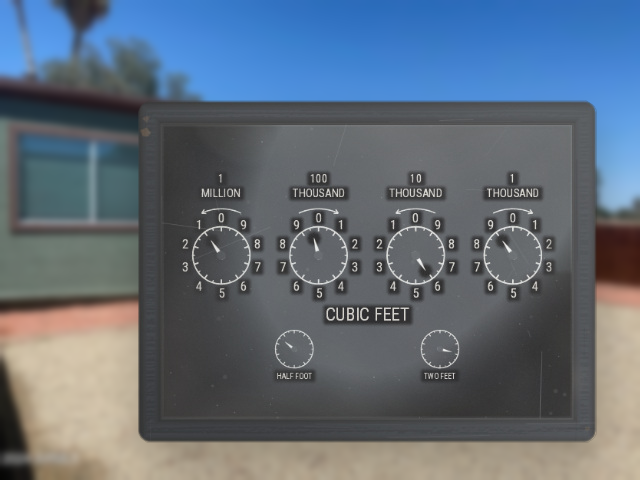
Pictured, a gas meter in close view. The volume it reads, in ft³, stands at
95900 ft³
